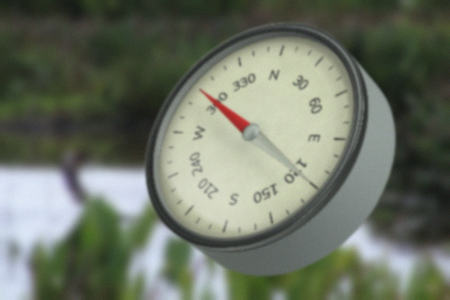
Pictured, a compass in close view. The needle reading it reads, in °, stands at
300 °
